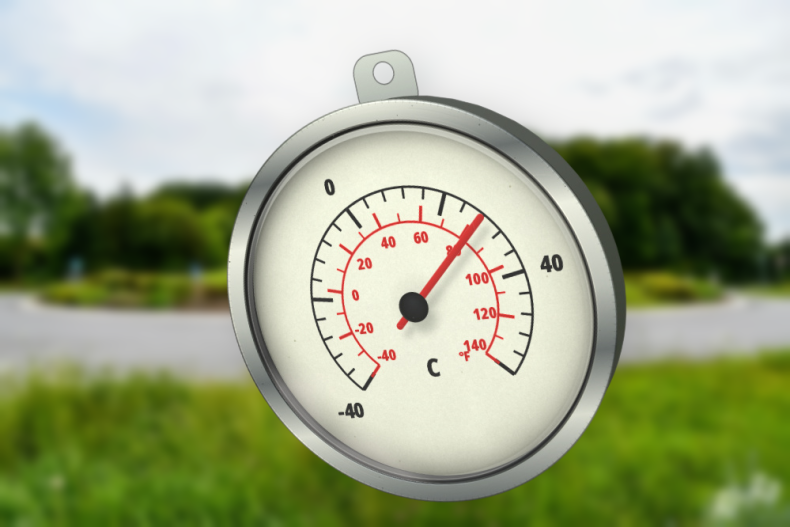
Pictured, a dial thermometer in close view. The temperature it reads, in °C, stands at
28 °C
